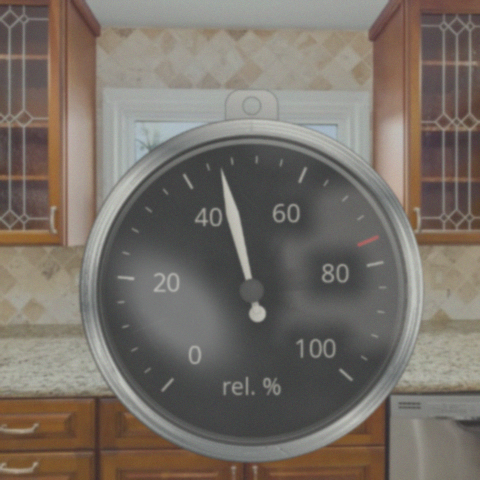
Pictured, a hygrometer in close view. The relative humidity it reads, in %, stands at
46 %
